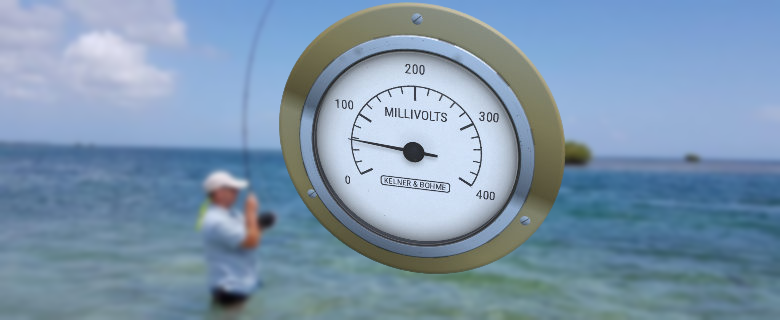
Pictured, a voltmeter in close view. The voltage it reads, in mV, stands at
60 mV
